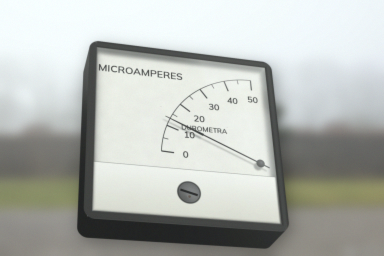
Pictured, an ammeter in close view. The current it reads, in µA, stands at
12.5 µA
